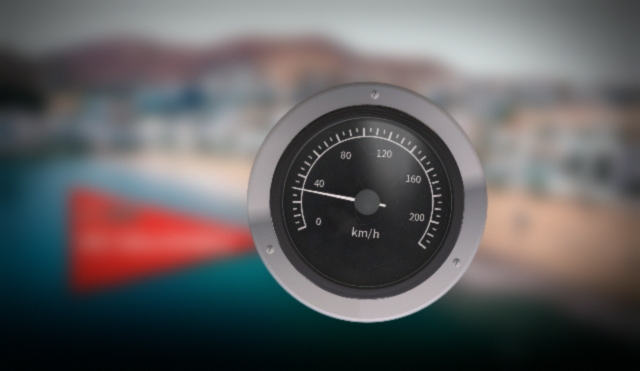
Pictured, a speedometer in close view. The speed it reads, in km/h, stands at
30 km/h
